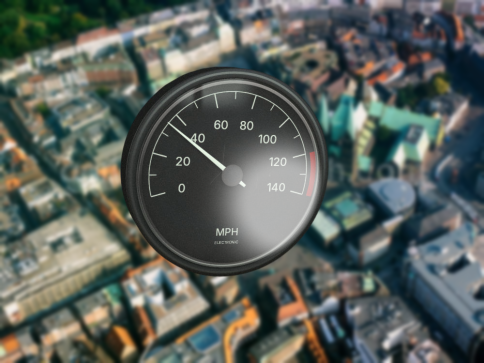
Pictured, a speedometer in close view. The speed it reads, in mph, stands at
35 mph
